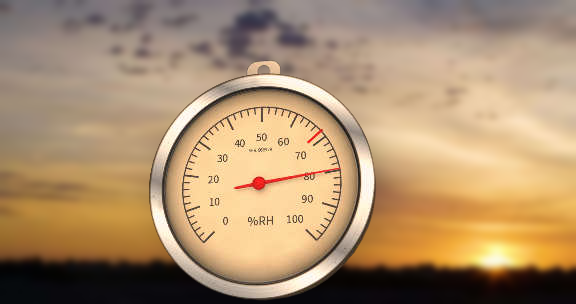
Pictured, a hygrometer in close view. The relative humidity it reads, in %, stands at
80 %
